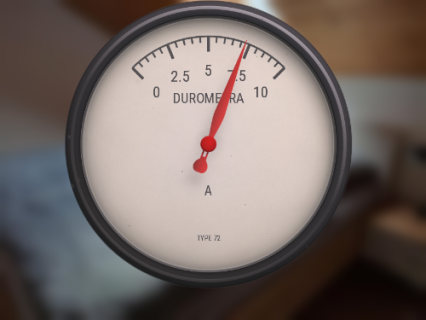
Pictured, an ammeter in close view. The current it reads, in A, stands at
7.25 A
